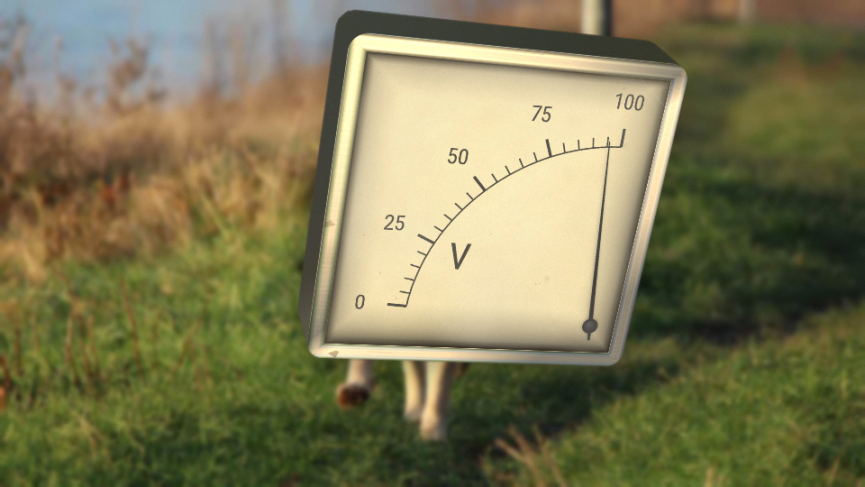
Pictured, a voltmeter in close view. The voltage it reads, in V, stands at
95 V
